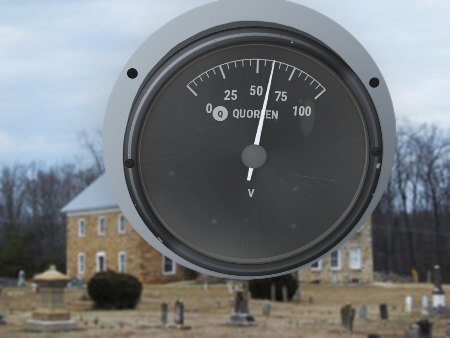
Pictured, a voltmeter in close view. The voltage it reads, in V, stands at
60 V
